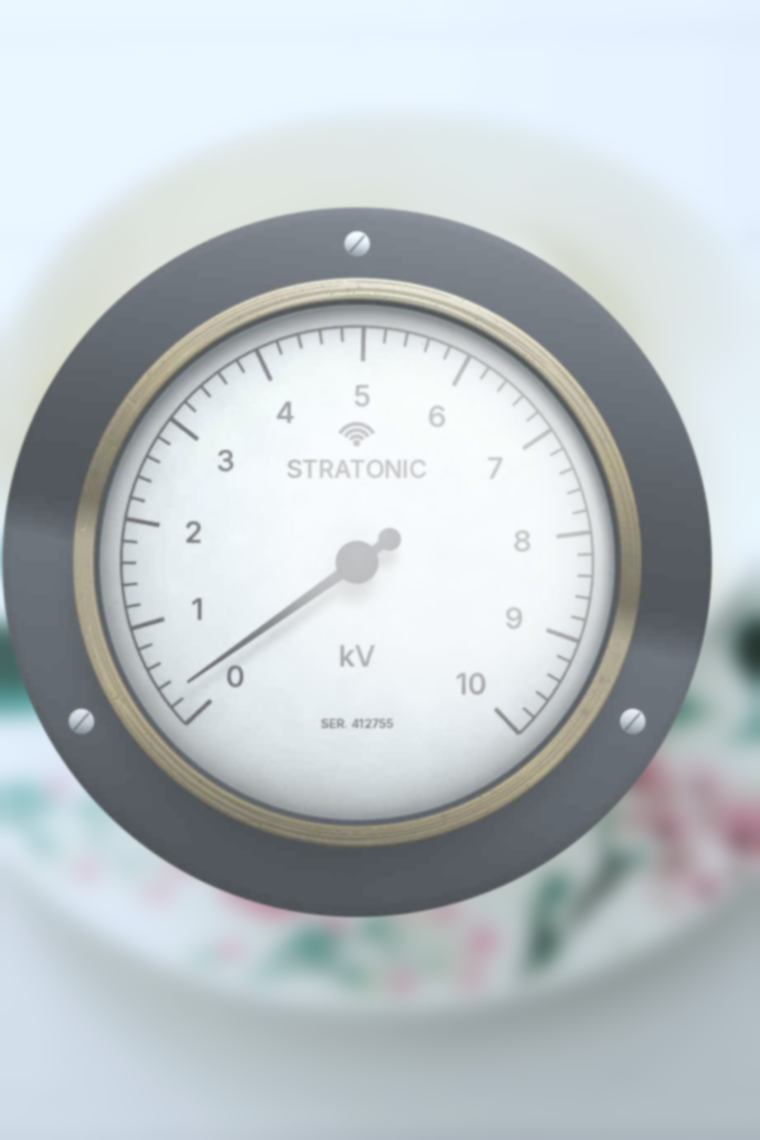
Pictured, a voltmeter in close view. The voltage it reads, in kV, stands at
0.3 kV
